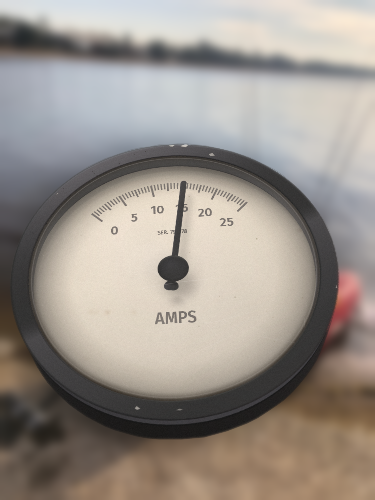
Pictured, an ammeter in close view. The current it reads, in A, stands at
15 A
